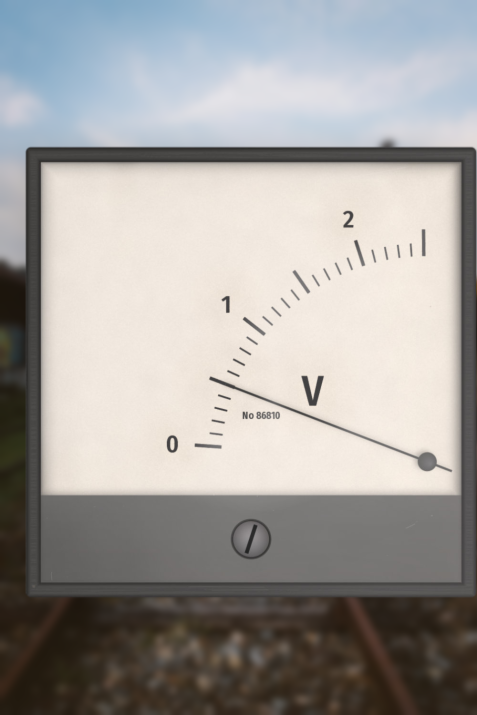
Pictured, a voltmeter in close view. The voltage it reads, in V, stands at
0.5 V
